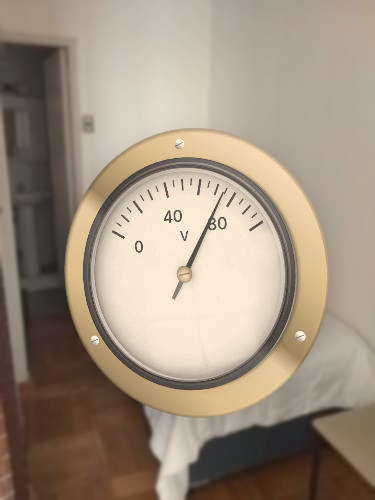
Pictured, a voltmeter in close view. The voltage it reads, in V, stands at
75 V
